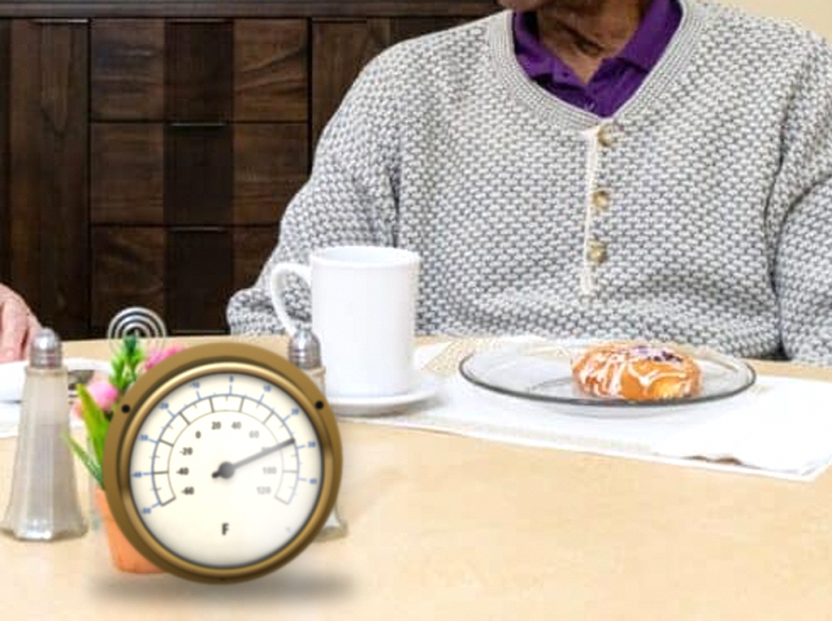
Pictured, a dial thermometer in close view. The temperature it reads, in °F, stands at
80 °F
